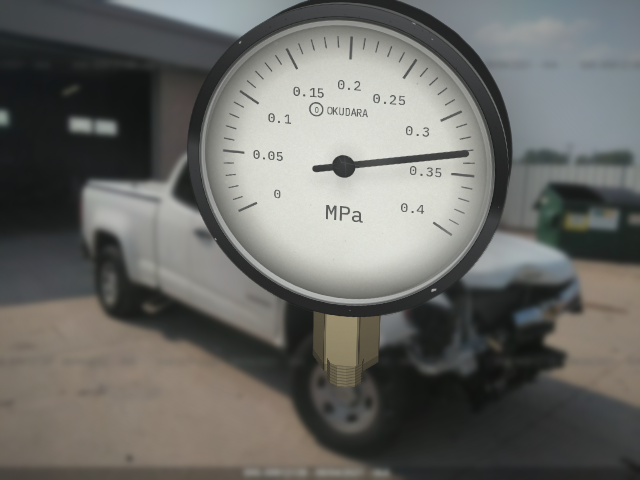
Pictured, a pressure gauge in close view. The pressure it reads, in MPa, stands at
0.33 MPa
